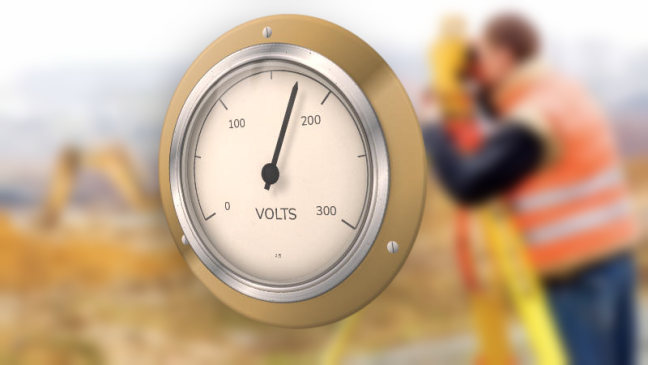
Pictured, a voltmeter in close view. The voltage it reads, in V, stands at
175 V
